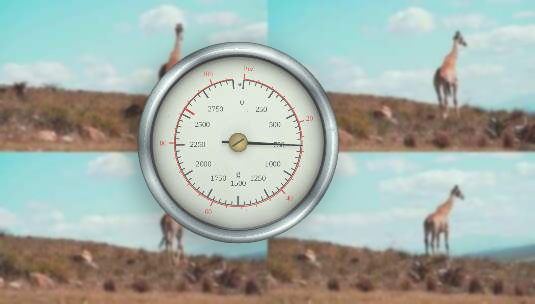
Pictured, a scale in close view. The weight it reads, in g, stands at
750 g
